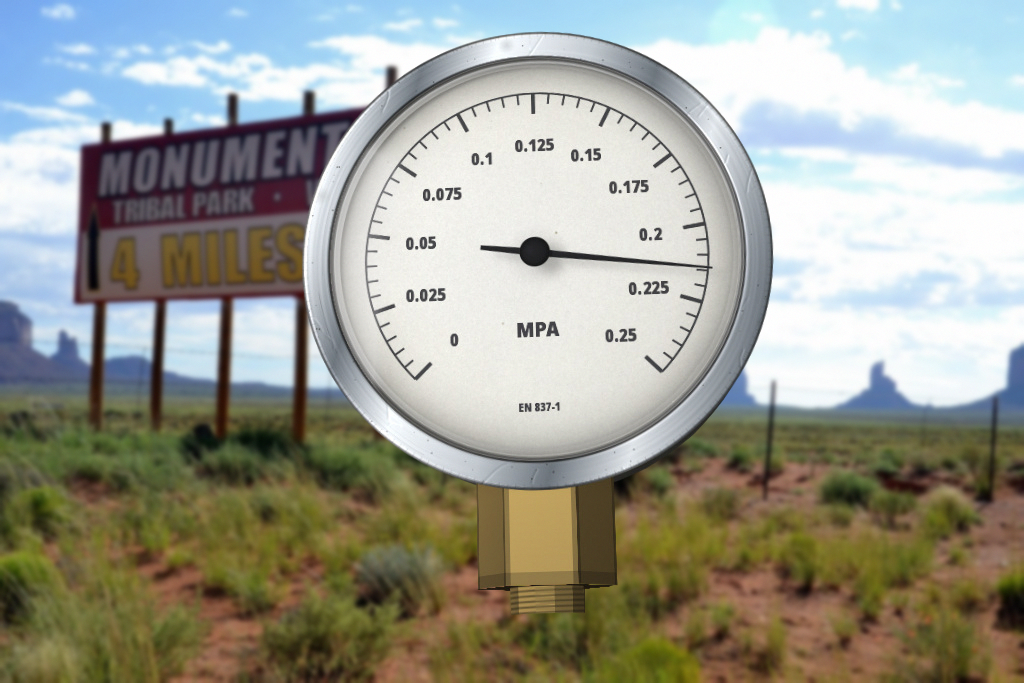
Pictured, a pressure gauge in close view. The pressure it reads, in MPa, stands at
0.215 MPa
